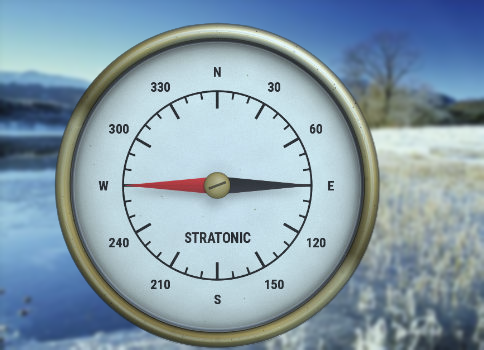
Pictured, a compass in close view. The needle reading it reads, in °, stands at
270 °
